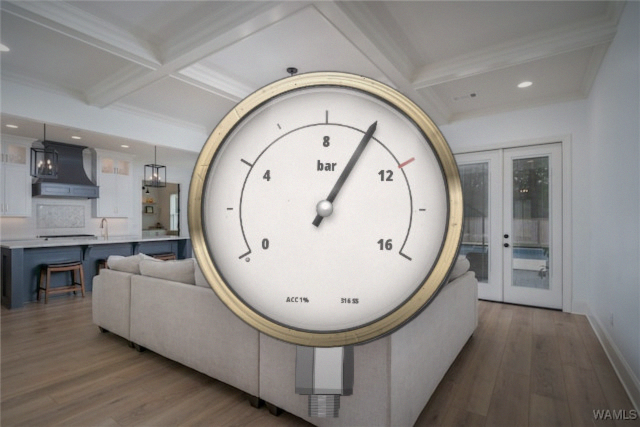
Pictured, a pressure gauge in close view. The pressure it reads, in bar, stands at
10 bar
